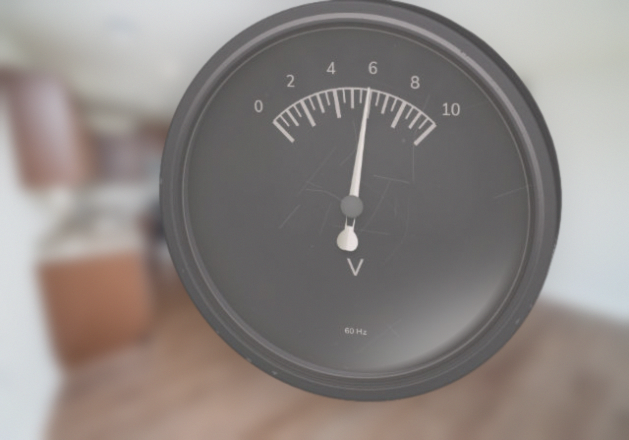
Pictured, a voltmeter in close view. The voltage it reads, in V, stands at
6 V
